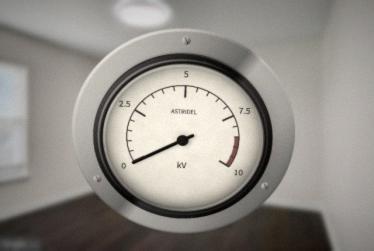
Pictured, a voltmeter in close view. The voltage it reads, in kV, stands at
0 kV
